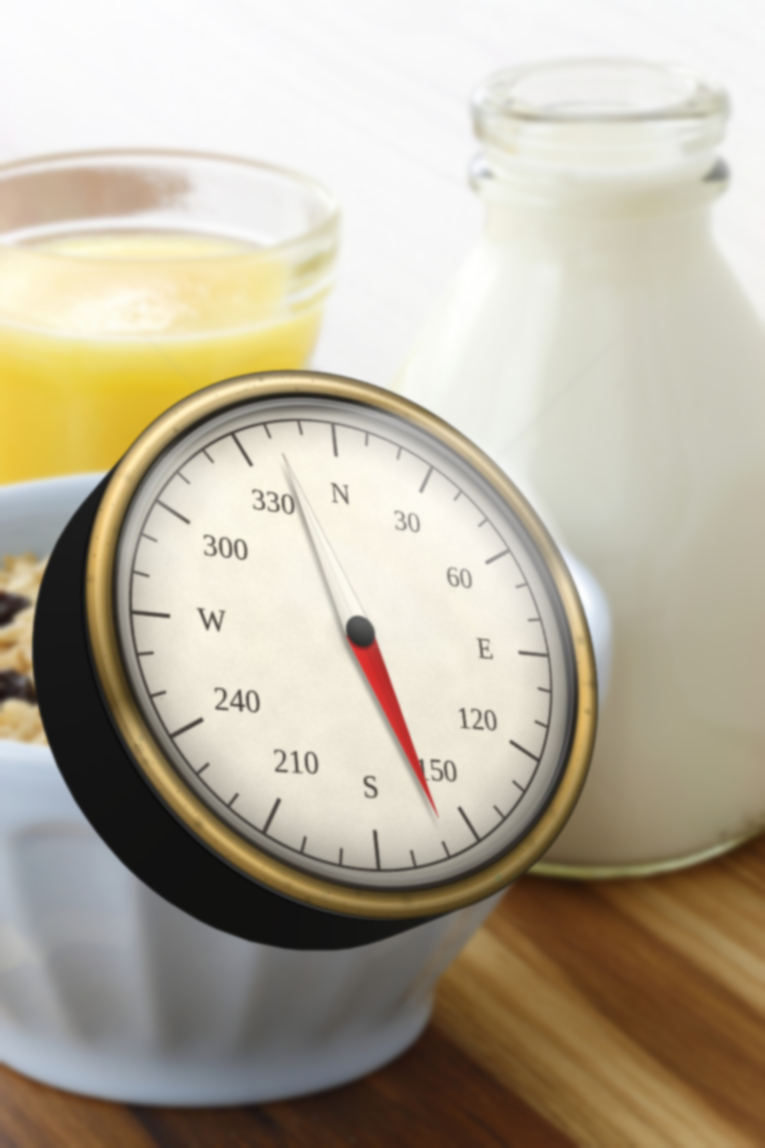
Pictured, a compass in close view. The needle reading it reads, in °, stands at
160 °
